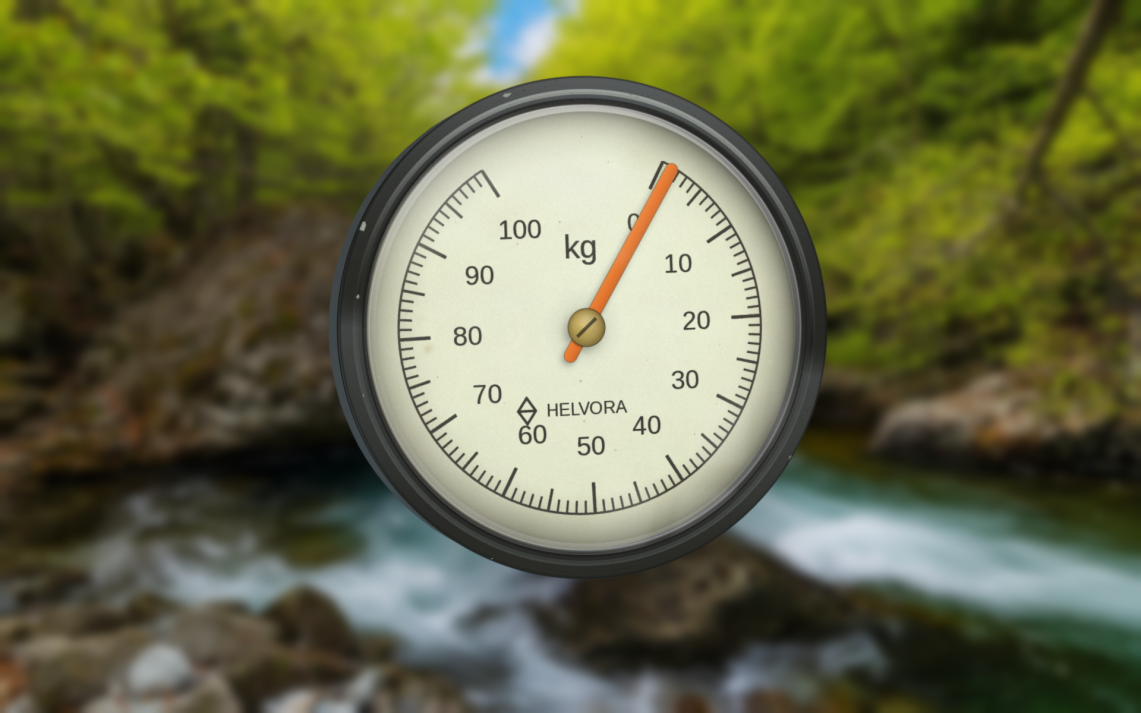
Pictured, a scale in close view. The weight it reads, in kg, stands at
1 kg
